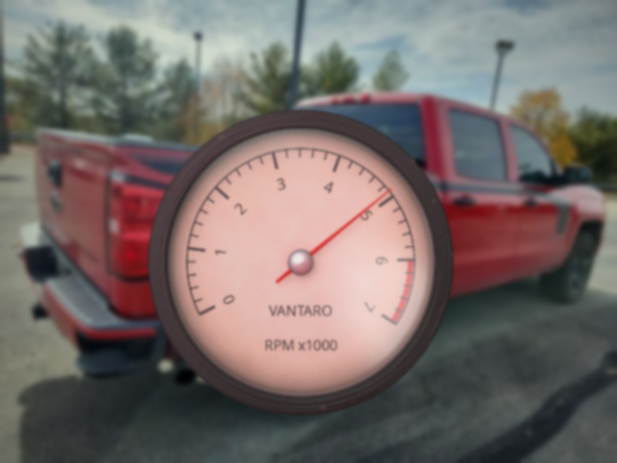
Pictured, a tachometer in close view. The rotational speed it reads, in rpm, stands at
4900 rpm
